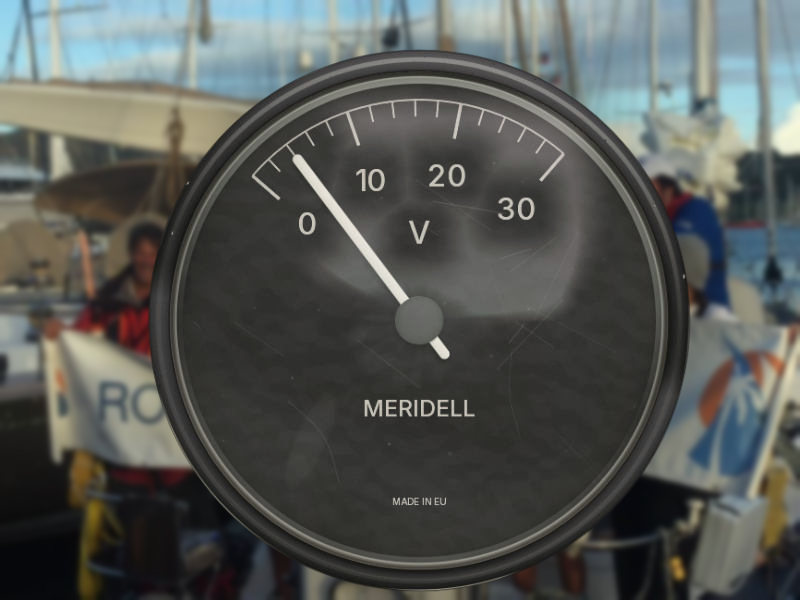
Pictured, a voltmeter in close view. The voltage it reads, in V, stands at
4 V
